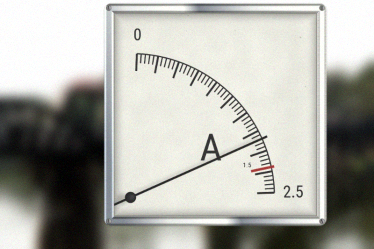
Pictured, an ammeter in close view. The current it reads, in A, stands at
1.85 A
